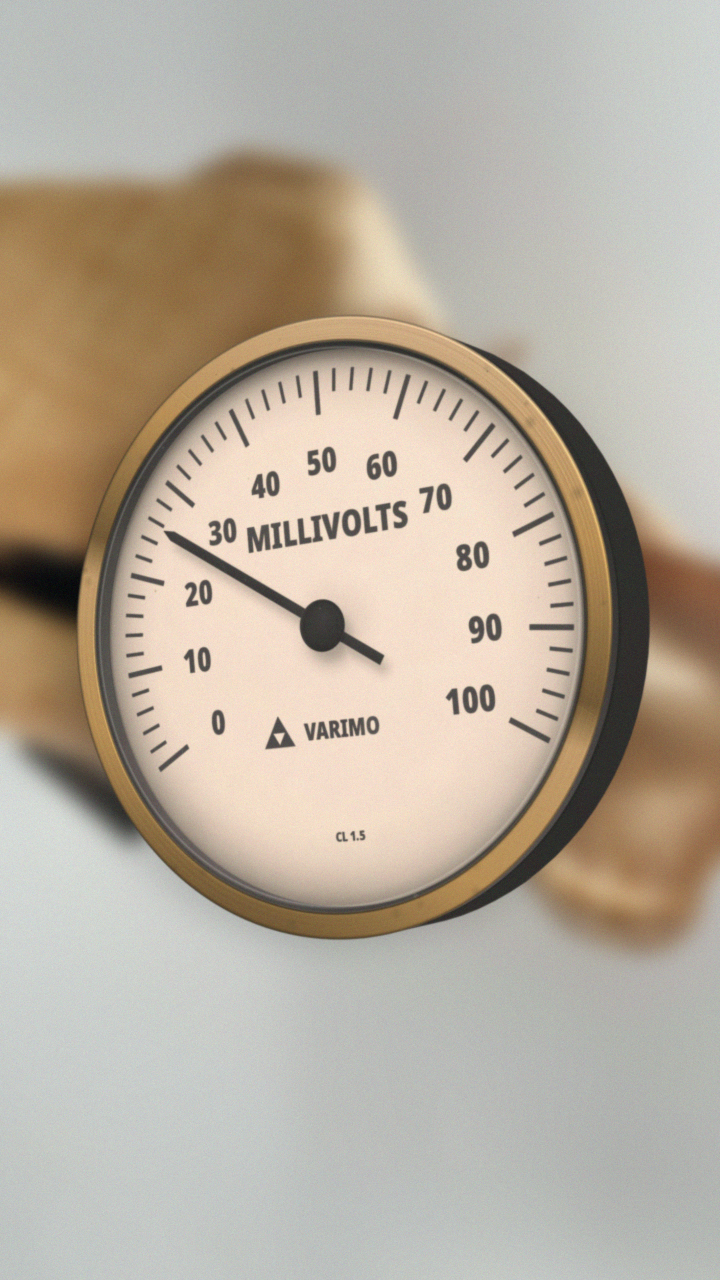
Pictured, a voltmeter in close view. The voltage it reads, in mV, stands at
26 mV
